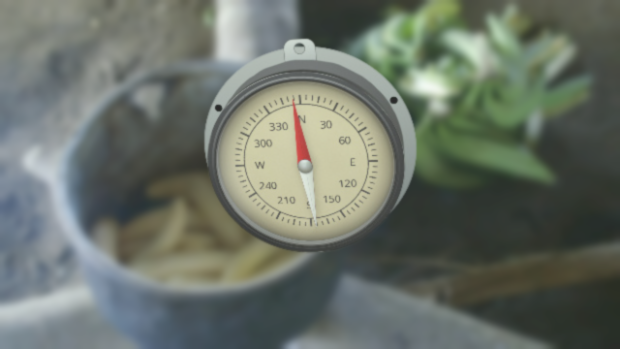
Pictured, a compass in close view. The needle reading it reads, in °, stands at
355 °
